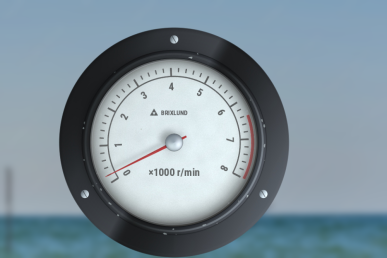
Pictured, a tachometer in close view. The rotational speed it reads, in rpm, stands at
200 rpm
